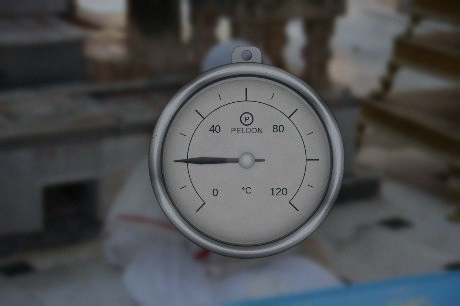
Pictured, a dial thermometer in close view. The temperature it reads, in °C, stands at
20 °C
